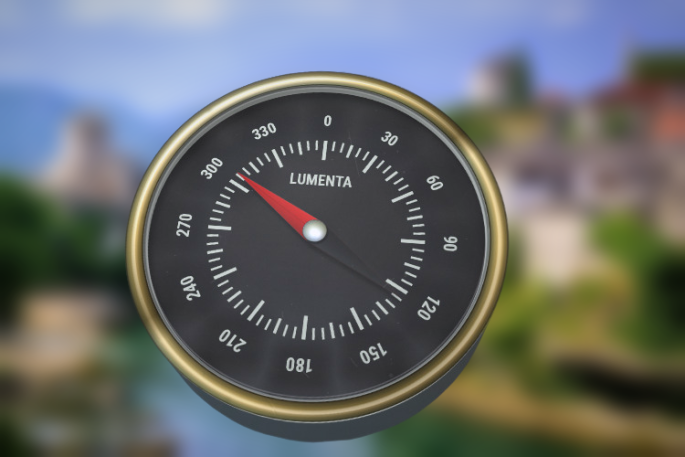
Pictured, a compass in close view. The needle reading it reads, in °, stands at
305 °
